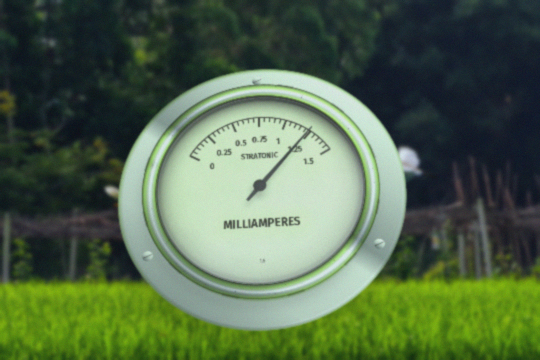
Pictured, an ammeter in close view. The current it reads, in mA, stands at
1.25 mA
